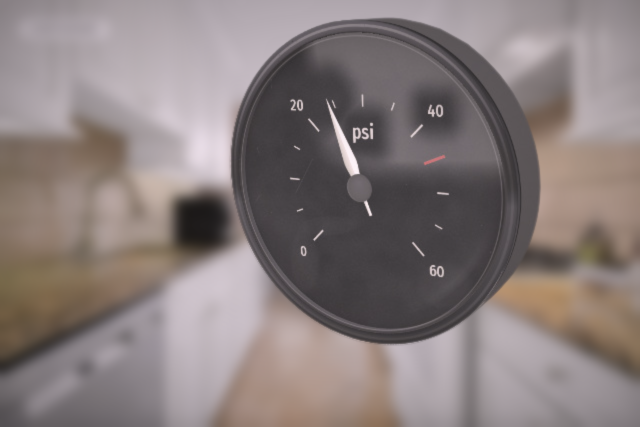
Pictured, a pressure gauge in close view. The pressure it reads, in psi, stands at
25 psi
